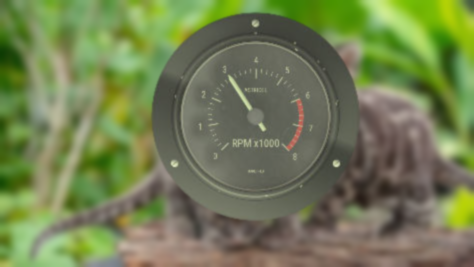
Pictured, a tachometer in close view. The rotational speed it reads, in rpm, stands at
3000 rpm
